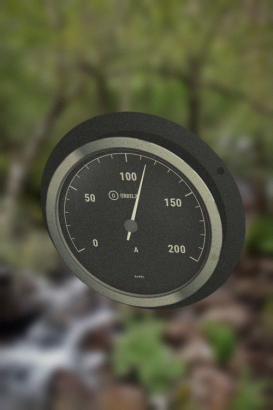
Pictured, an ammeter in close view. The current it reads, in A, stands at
115 A
